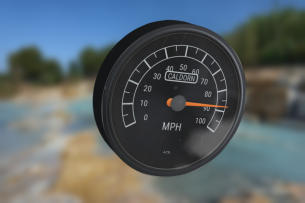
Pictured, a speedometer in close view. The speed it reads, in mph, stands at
87.5 mph
